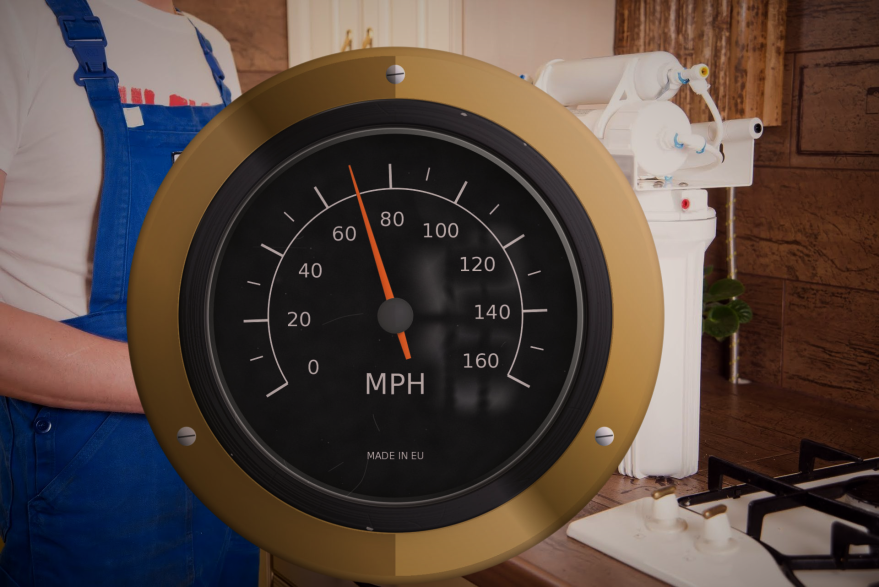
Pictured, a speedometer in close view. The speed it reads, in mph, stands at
70 mph
